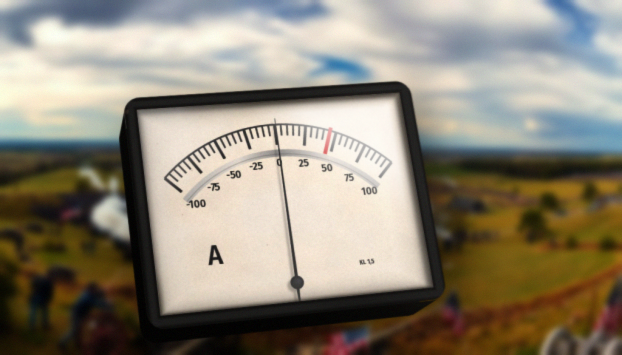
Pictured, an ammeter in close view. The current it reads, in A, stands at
0 A
